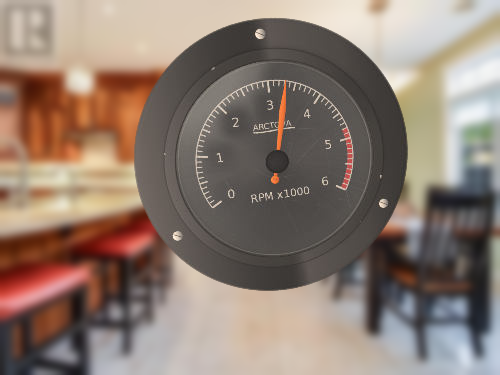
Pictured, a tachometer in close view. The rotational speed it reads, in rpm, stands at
3300 rpm
